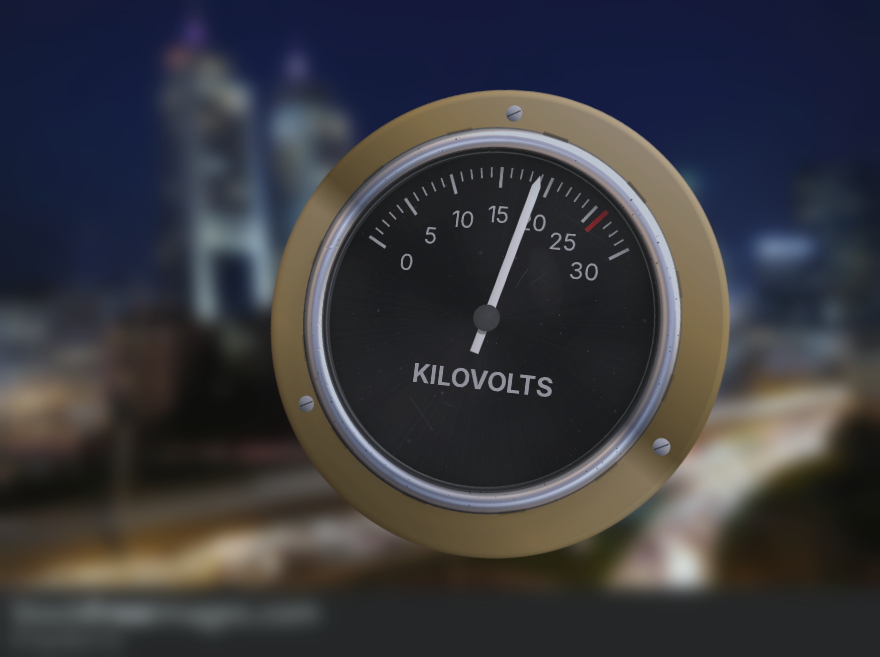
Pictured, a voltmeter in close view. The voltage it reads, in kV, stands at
19 kV
